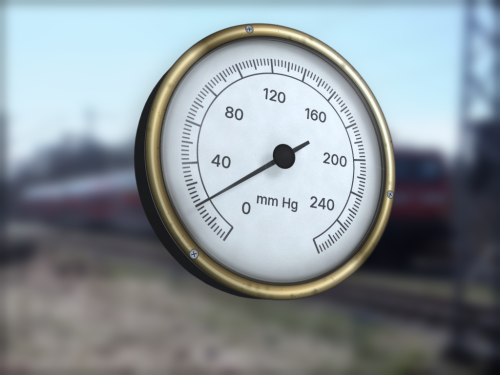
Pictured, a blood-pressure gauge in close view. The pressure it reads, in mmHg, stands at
20 mmHg
